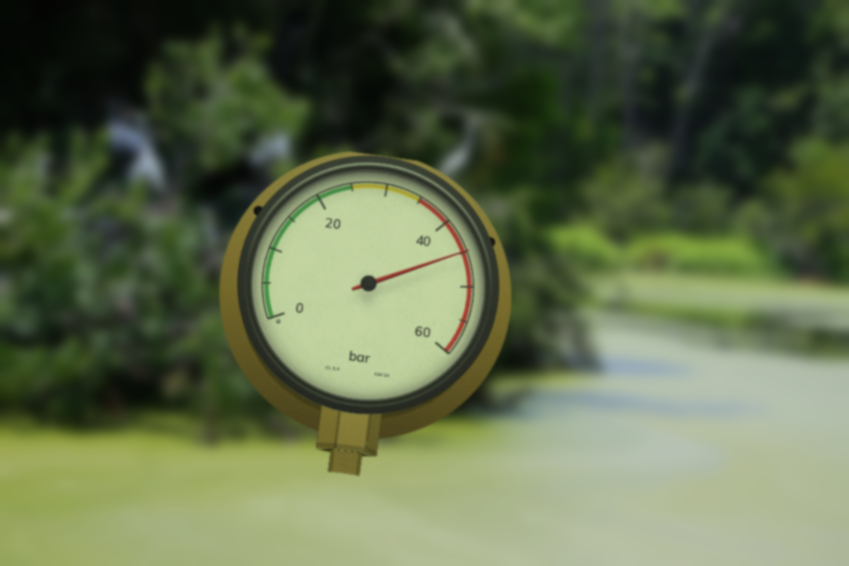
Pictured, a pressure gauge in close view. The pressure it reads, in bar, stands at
45 bar
